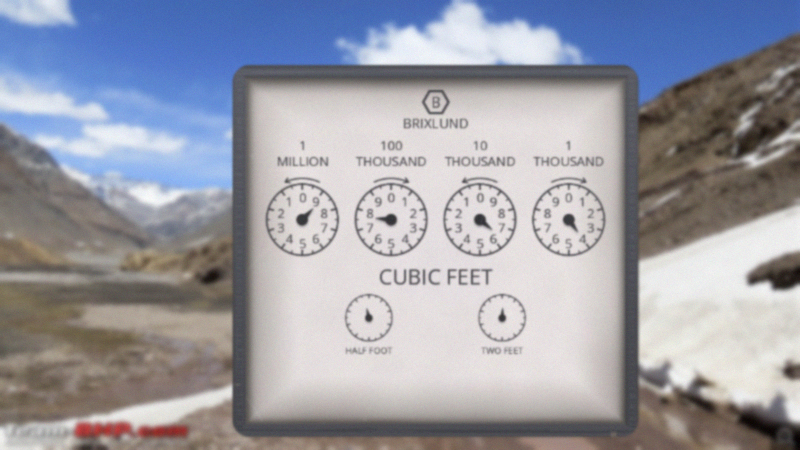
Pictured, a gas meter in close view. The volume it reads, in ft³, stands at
876400 ft³
